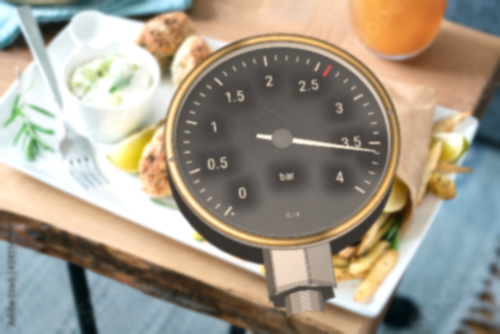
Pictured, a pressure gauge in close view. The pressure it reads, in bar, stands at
3.6 bar
